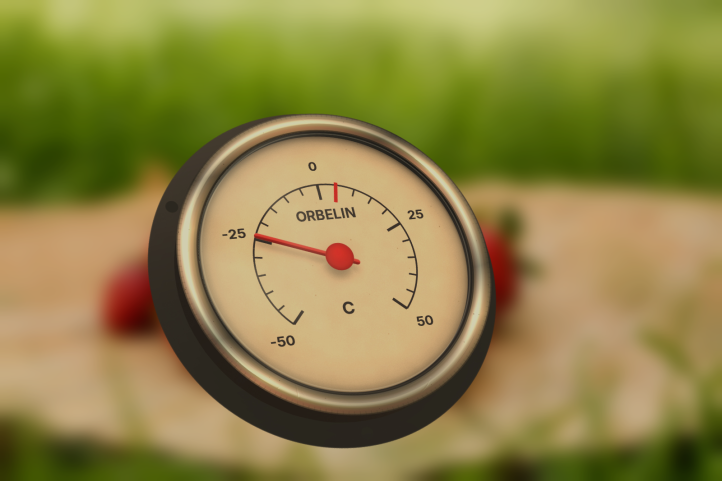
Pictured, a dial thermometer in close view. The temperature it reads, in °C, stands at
-25 °C
